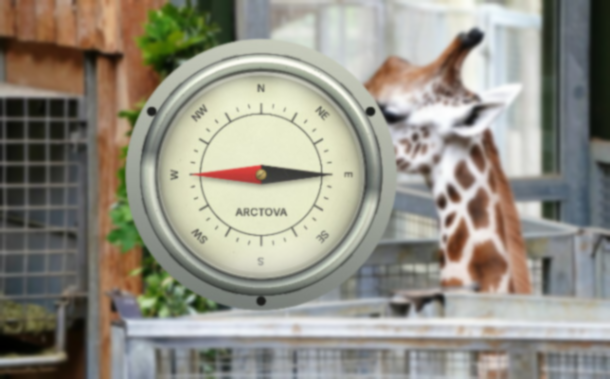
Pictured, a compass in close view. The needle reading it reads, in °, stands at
270 °
